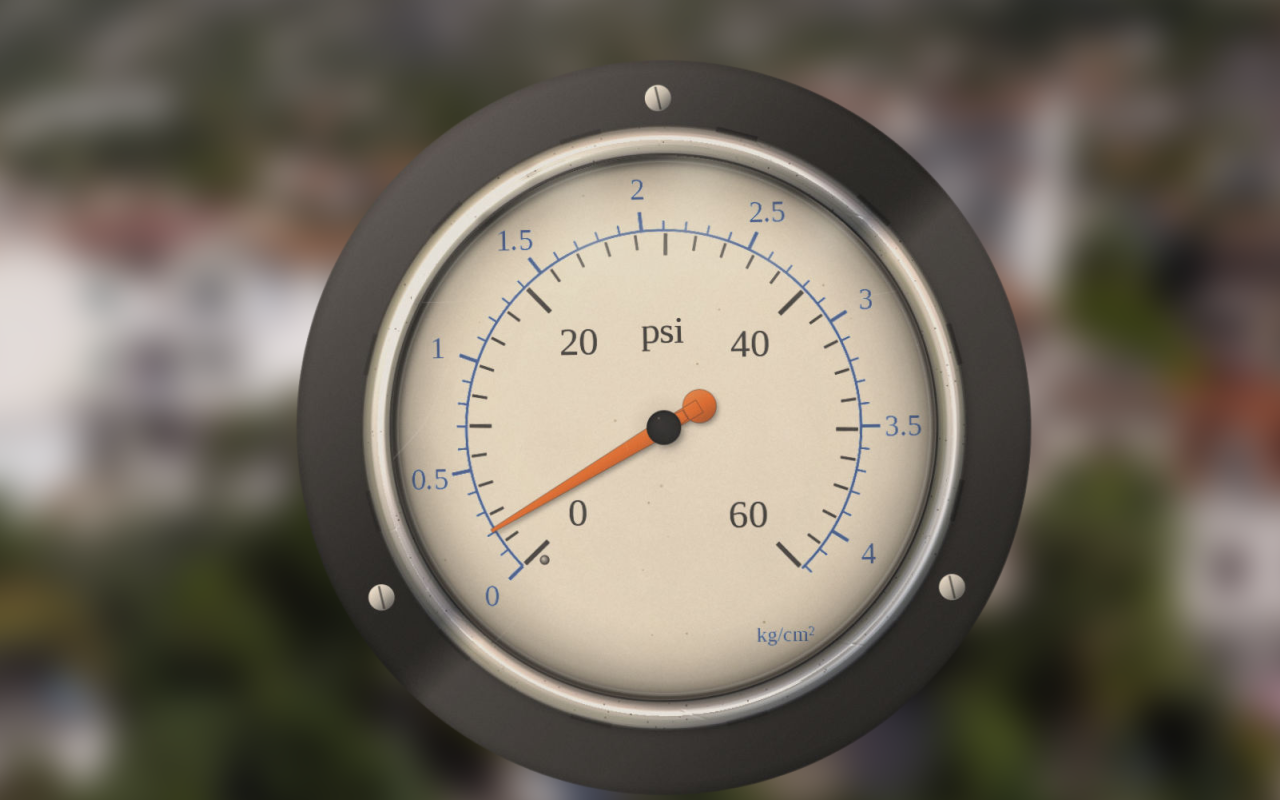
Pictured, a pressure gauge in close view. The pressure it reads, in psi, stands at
3 psi
